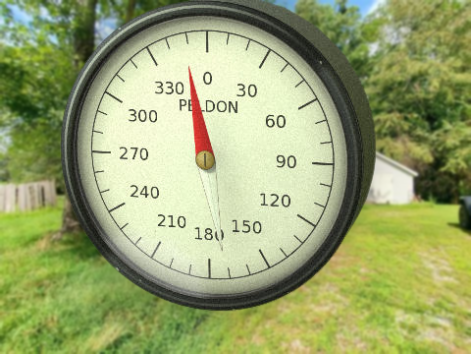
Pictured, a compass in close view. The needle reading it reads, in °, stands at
350 °
